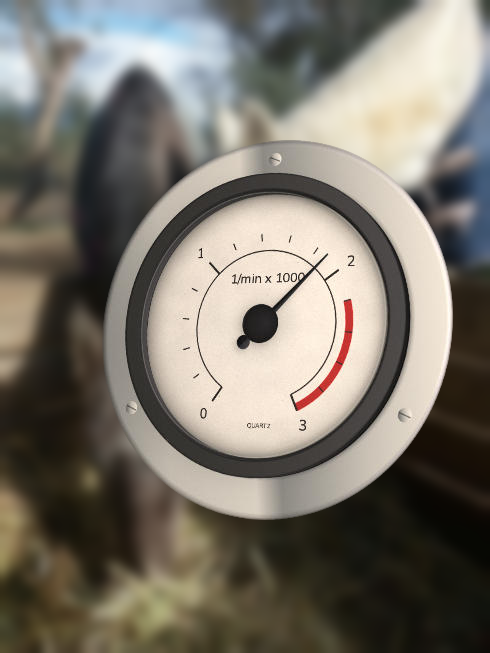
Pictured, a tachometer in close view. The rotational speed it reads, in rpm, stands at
1900 rpm
